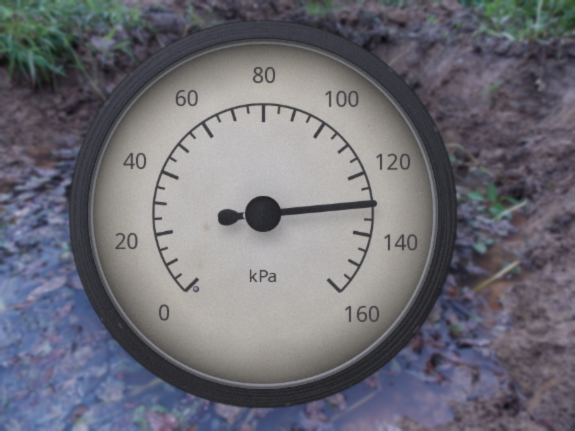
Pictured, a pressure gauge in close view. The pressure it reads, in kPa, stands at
130 kPa
